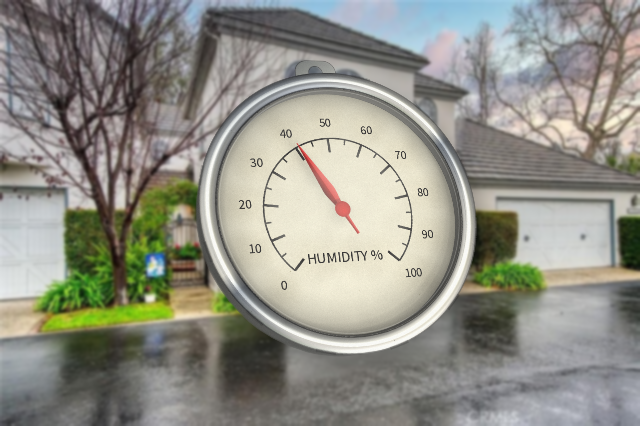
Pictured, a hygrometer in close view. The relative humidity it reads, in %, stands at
40 %
